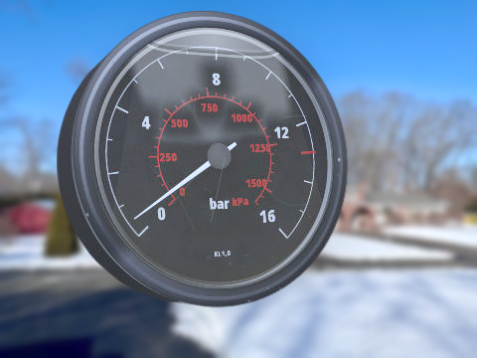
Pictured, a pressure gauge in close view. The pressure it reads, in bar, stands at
0.5 bar
